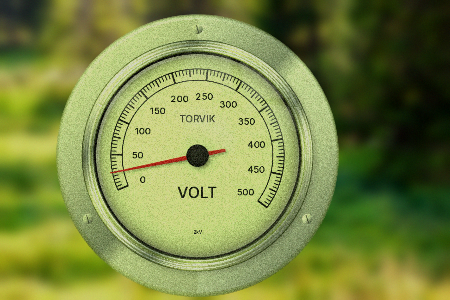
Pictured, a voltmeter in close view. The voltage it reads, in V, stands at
25 V
